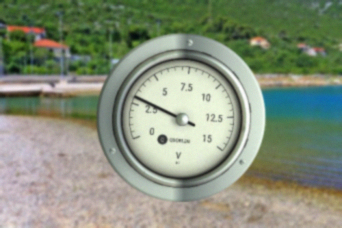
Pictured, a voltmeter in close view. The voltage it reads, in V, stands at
3 V
